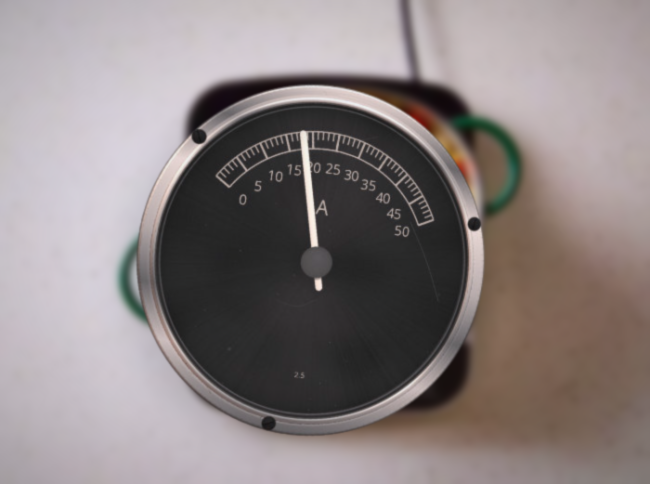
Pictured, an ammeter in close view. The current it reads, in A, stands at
18 A
